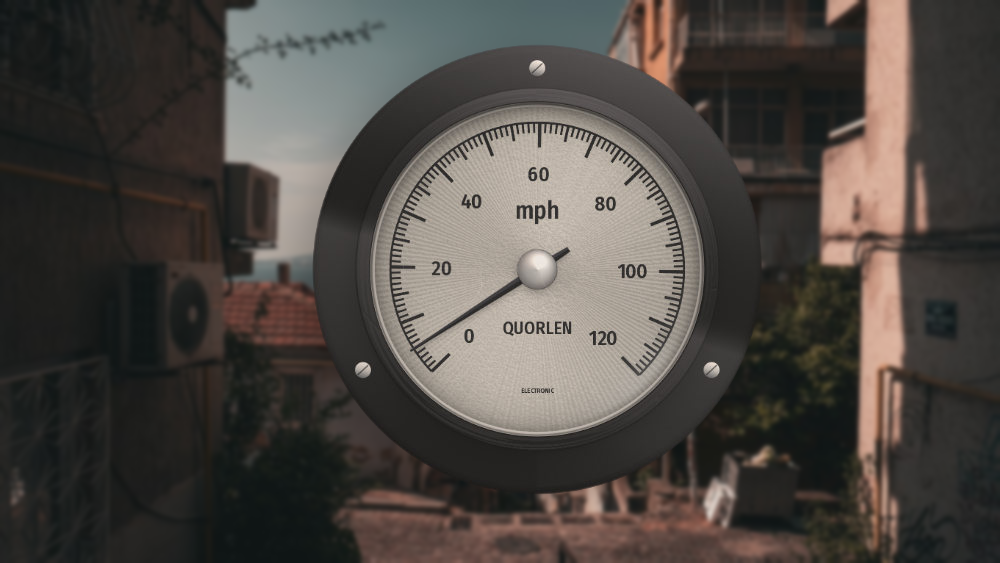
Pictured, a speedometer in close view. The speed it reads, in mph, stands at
5 mph
